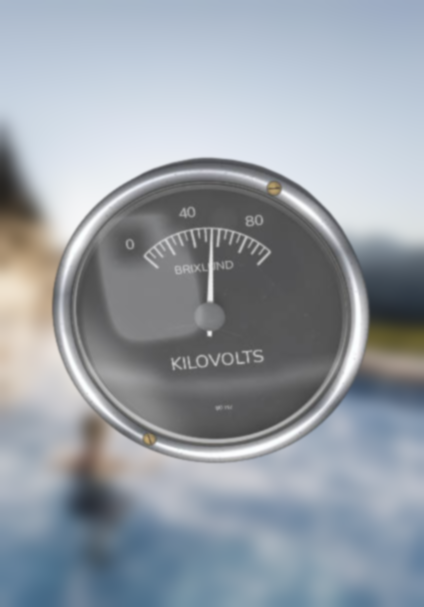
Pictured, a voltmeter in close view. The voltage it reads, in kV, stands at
55 kV
